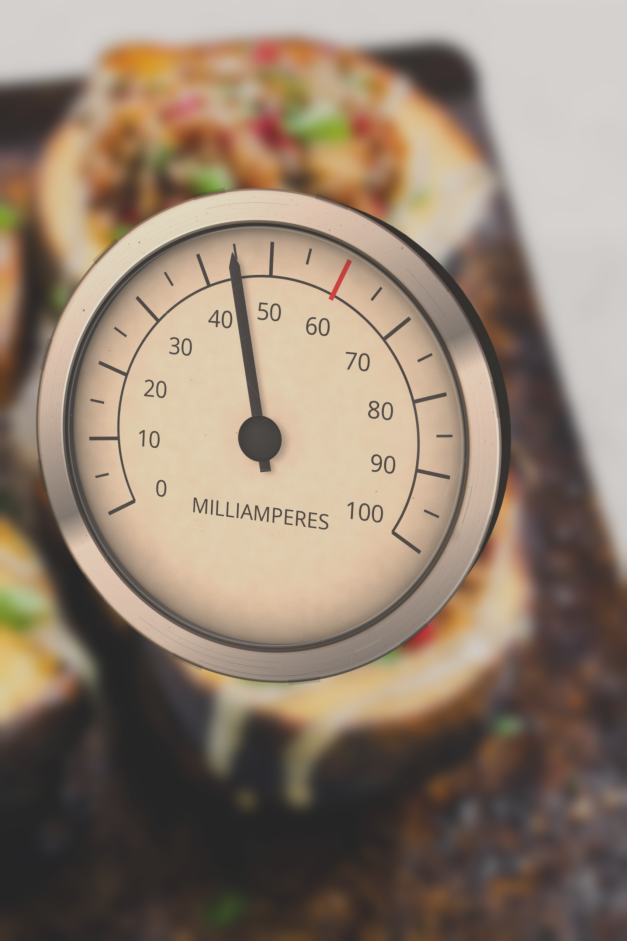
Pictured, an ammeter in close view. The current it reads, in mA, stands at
45 mA
